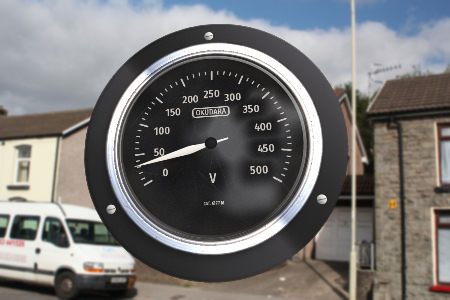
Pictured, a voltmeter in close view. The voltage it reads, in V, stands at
30 V
